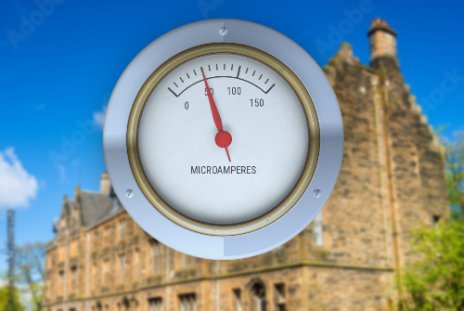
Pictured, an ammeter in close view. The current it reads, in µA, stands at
50 µA
